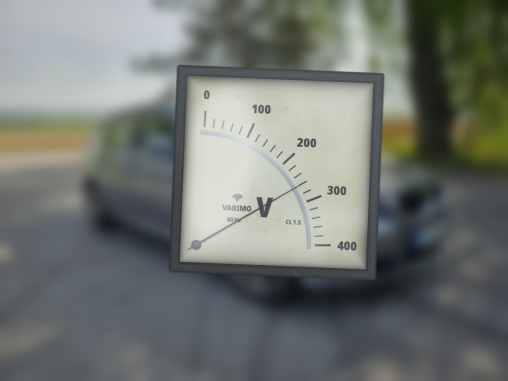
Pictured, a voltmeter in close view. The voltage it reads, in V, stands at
260 V
